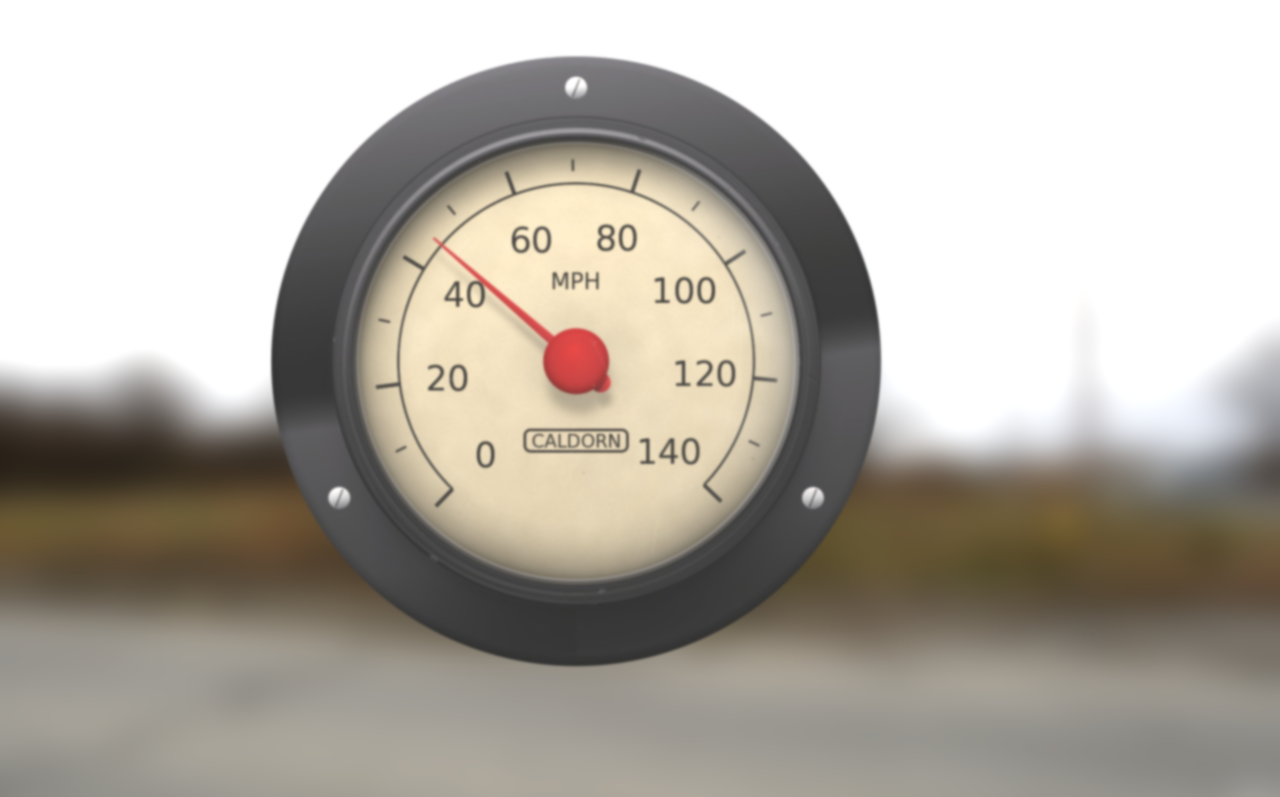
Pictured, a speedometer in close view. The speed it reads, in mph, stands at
45 mph
